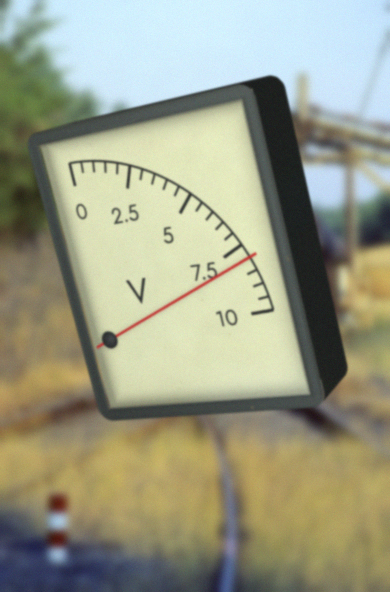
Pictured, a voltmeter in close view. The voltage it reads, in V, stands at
8 V
